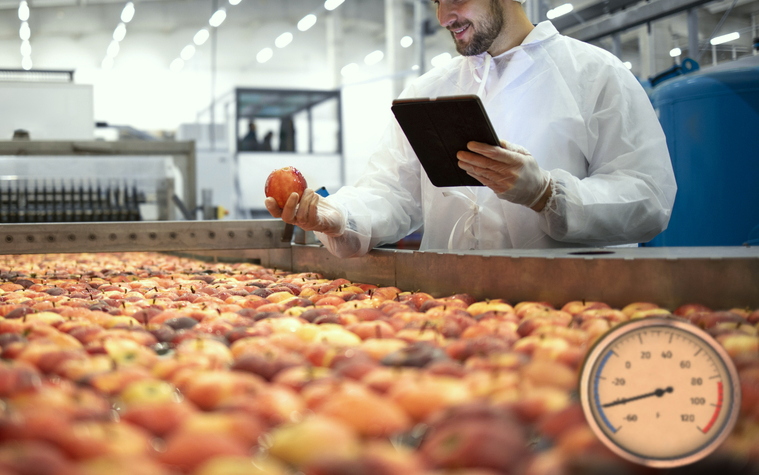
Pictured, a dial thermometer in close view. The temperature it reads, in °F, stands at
-40 °F
